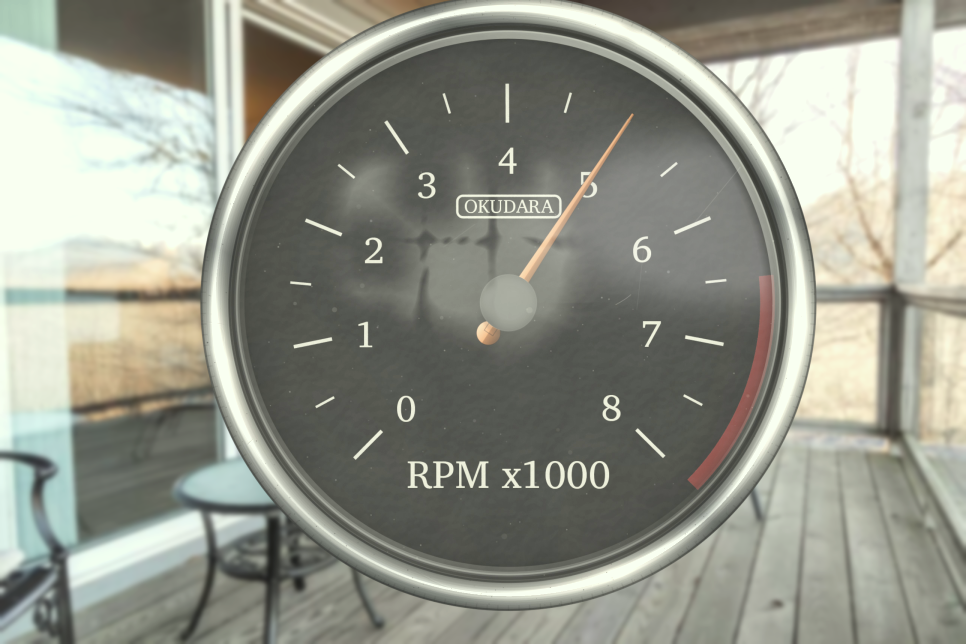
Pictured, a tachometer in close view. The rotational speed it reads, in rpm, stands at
5000 rpm
